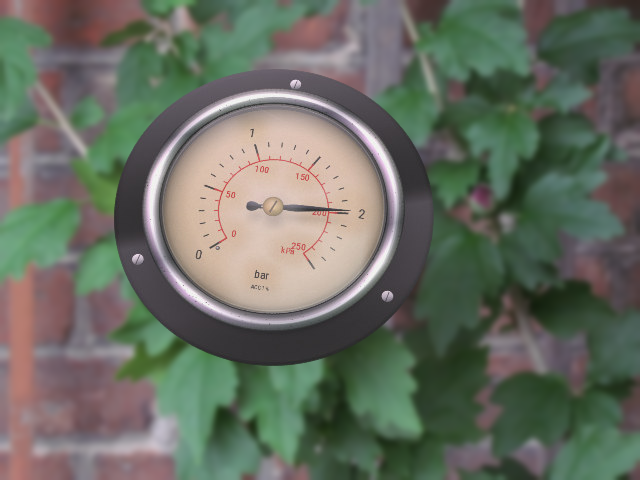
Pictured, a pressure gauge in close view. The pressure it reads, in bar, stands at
2 bar
